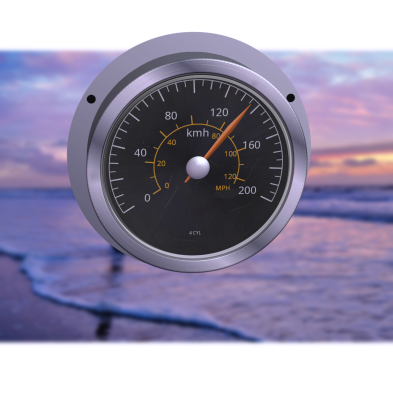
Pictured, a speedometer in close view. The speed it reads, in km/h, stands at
135 km/h
